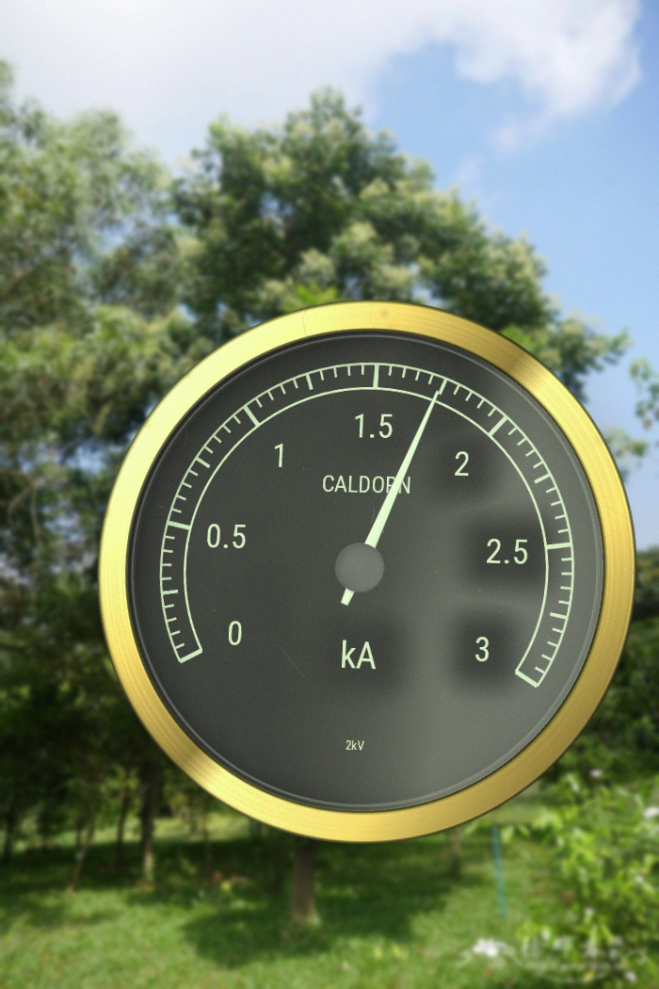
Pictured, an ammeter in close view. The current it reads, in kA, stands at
1.75 kA
